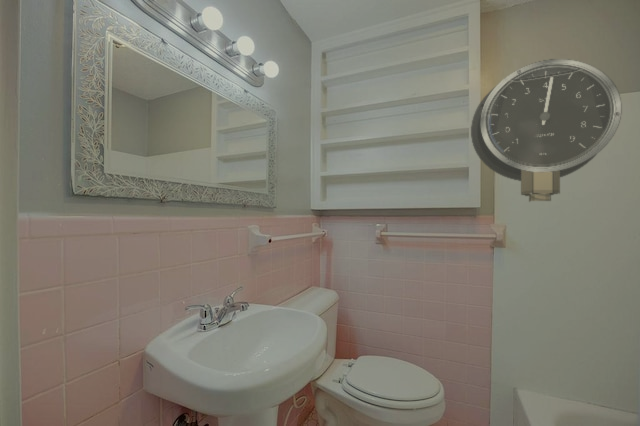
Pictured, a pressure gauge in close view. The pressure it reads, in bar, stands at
4.25 bar
